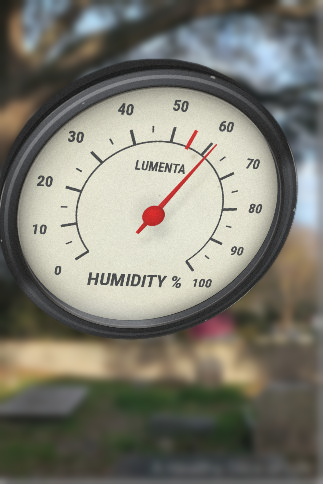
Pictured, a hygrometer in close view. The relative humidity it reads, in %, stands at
60 %
